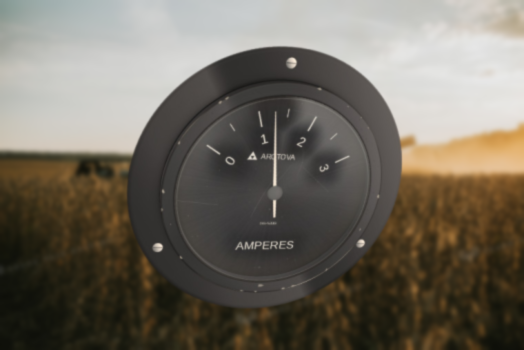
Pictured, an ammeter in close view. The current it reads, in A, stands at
1.25 A
